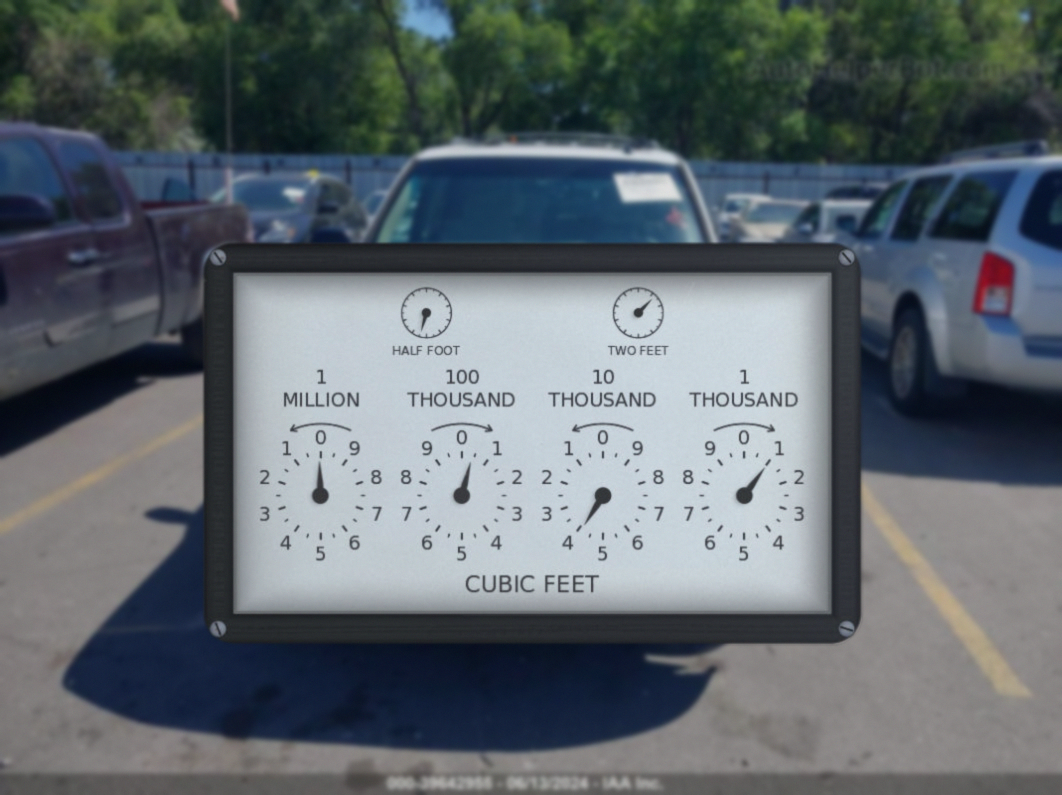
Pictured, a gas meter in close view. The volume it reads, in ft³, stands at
4100 ft³
